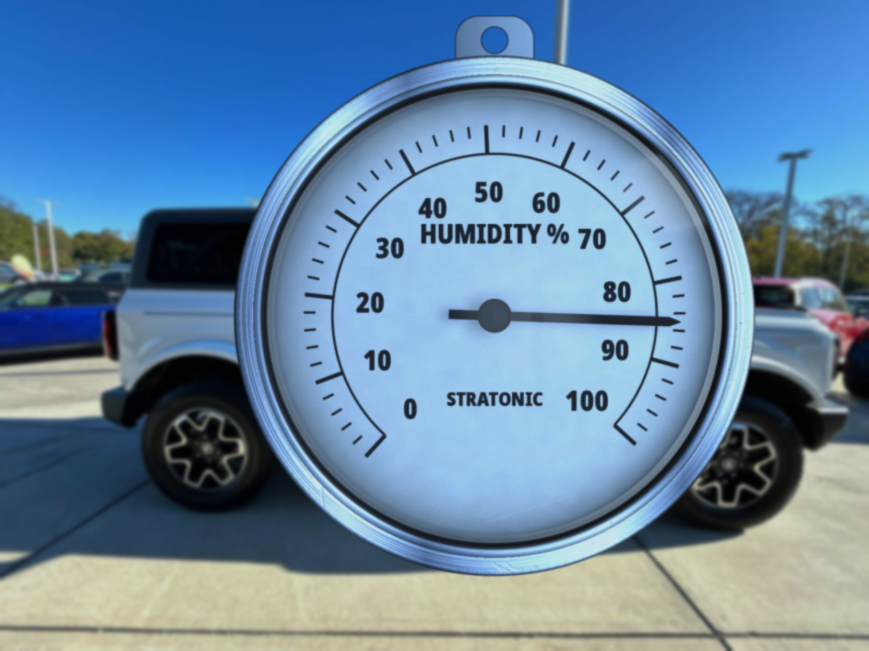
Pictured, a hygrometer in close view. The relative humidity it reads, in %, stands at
85 %
